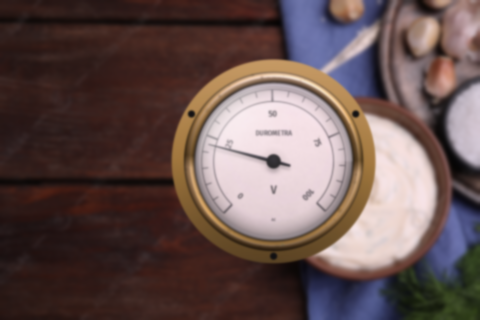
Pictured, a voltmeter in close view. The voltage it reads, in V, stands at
22.5 V
